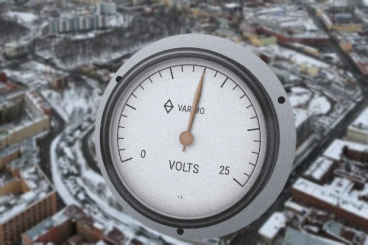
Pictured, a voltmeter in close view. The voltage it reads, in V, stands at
13 V
